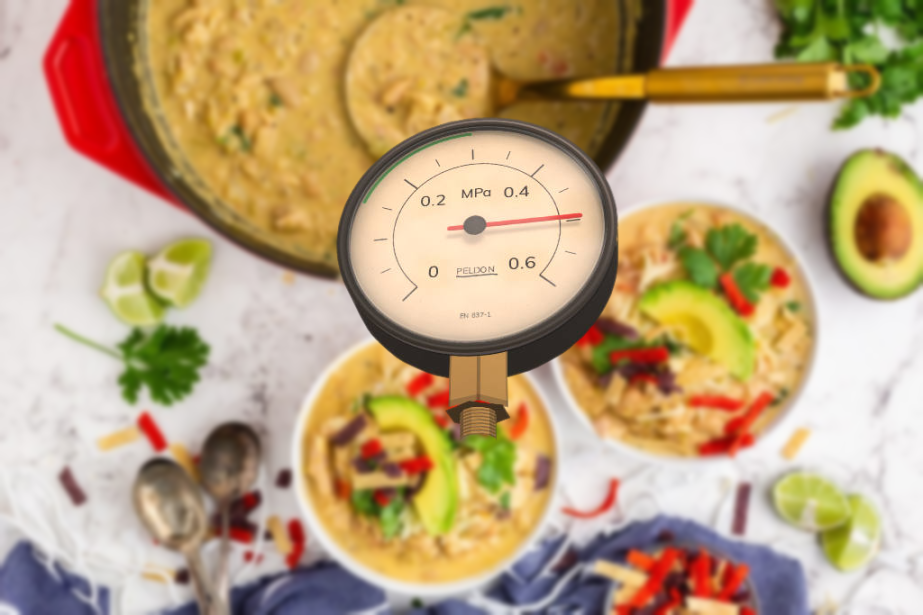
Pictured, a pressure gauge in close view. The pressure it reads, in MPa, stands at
0.5 MPa
